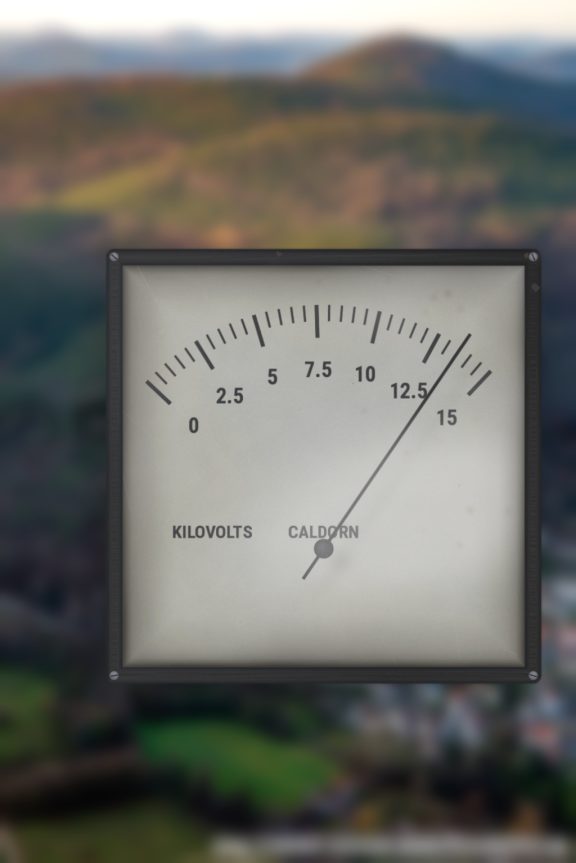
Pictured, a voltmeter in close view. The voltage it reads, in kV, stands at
13.5 kV
